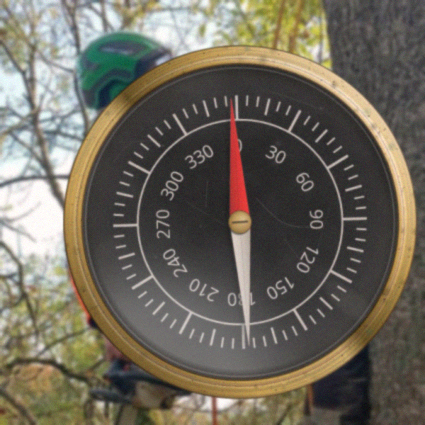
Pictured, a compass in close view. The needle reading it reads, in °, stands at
357.5 °
